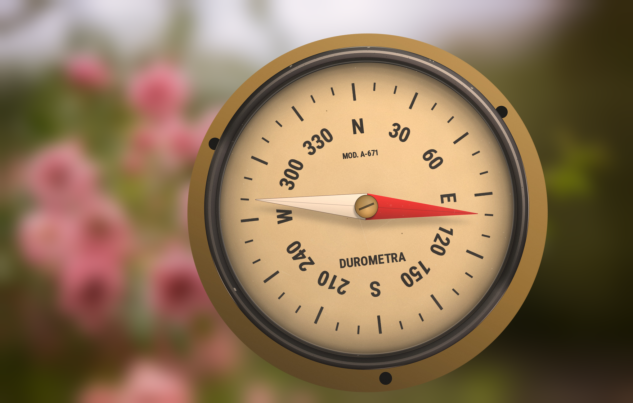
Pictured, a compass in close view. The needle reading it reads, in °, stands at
100 °
